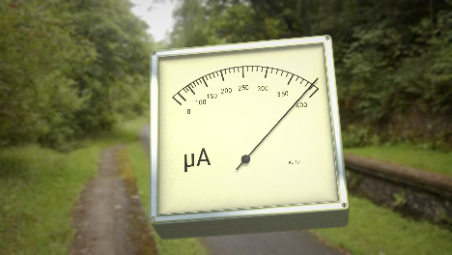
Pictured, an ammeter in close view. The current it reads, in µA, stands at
390 µA
